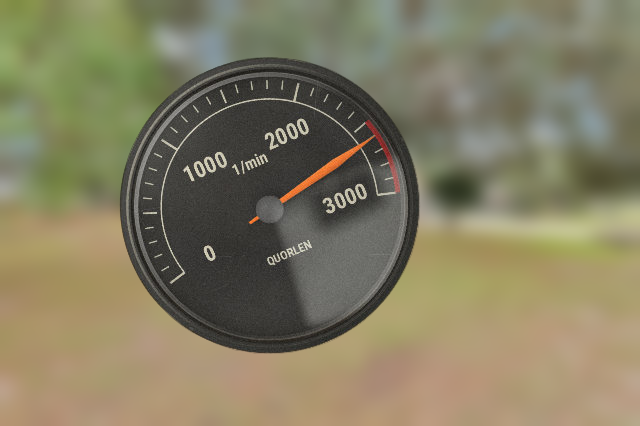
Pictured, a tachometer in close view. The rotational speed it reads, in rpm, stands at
2600 rpm
